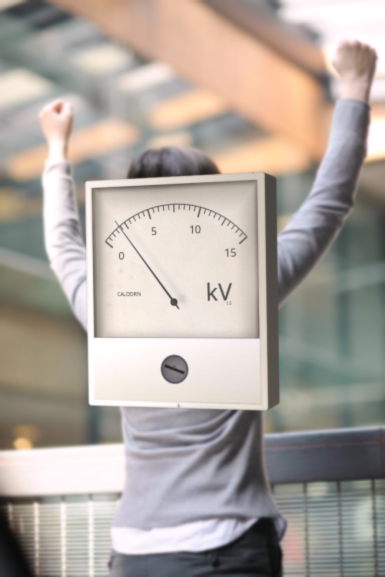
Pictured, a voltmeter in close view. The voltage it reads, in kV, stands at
2 kV
